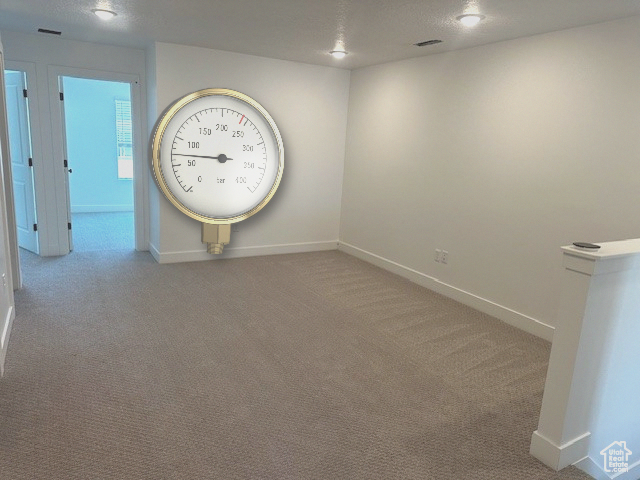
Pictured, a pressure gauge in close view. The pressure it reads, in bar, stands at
70 bar
